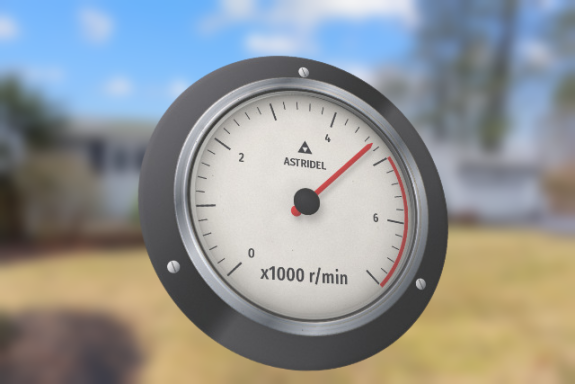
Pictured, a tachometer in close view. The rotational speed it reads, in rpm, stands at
4700 rpm
